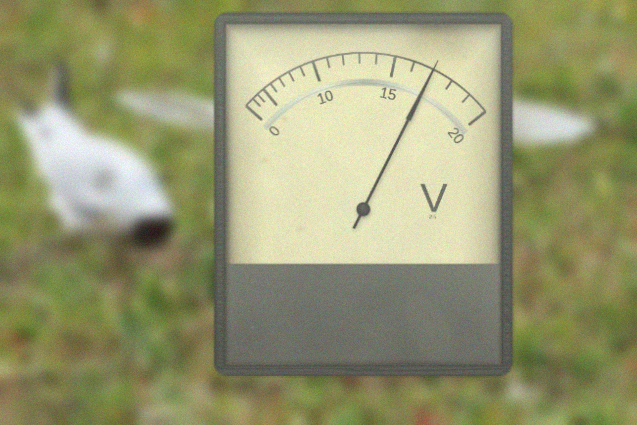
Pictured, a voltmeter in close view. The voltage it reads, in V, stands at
17 V
